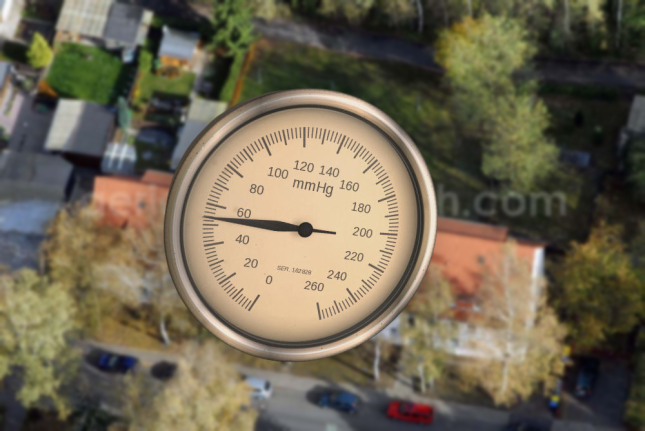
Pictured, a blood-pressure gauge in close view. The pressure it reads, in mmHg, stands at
54 mmHg
